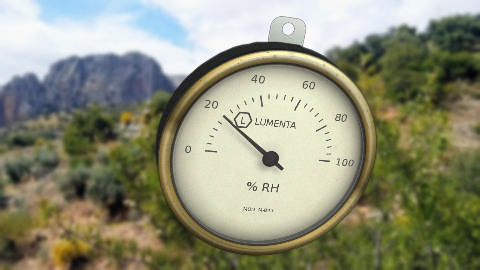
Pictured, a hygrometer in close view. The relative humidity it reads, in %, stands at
20 %
